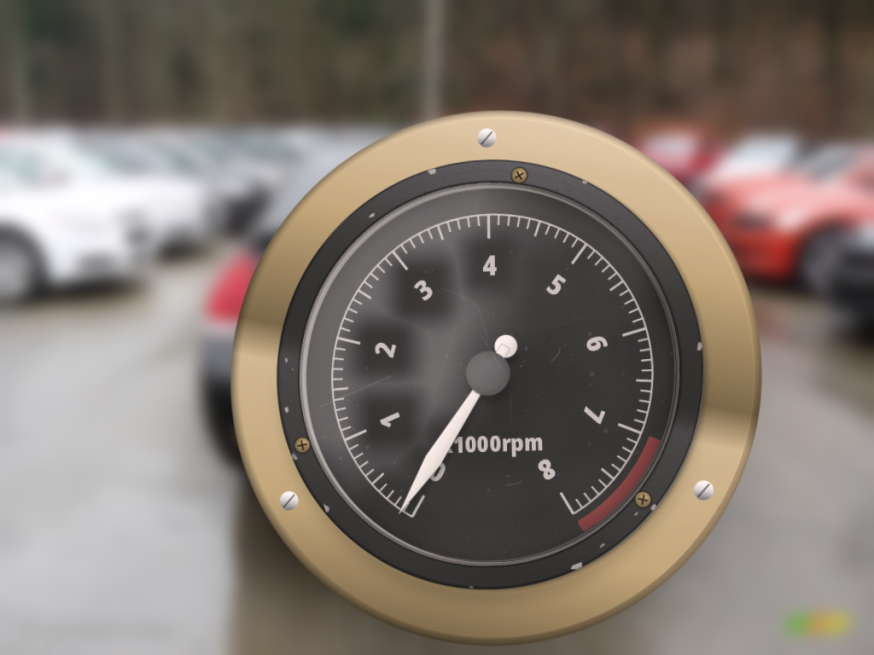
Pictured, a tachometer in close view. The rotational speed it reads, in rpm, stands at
100 rpm
